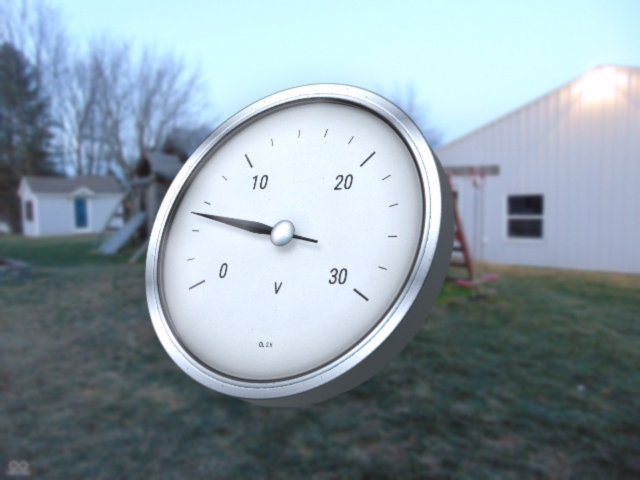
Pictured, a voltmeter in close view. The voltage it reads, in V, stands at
5 V
